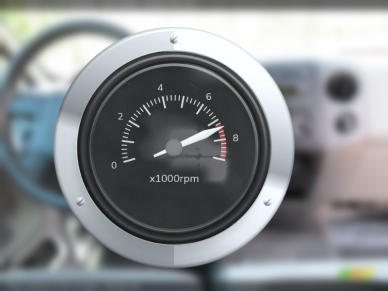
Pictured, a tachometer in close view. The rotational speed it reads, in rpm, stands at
7400 rpm
